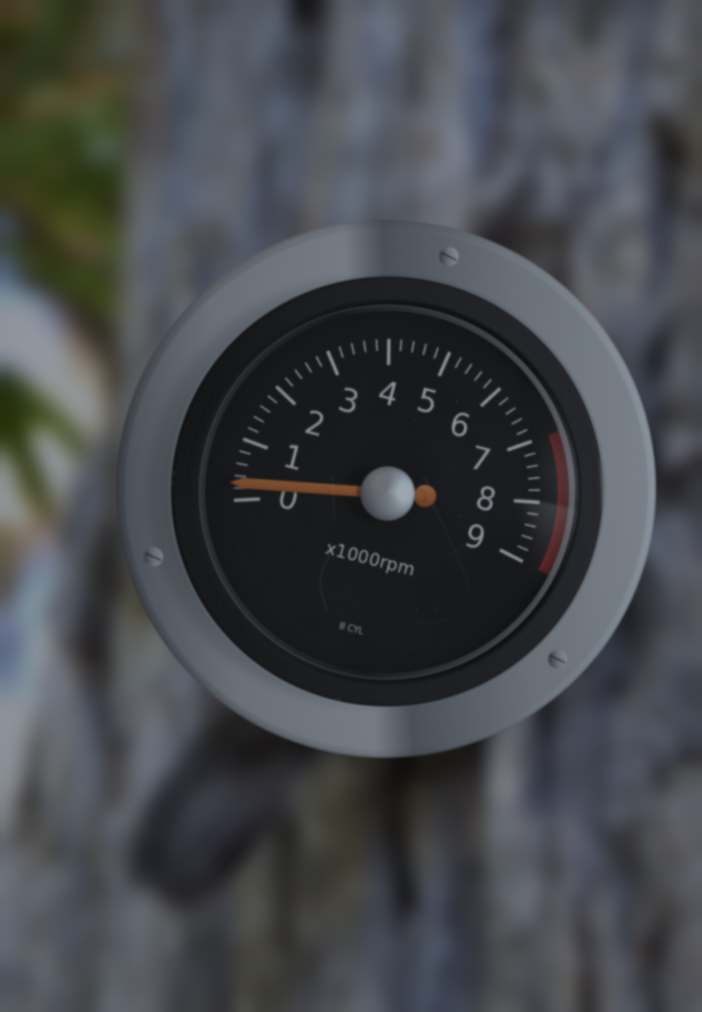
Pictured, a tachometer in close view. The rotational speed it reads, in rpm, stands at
300 rpm
